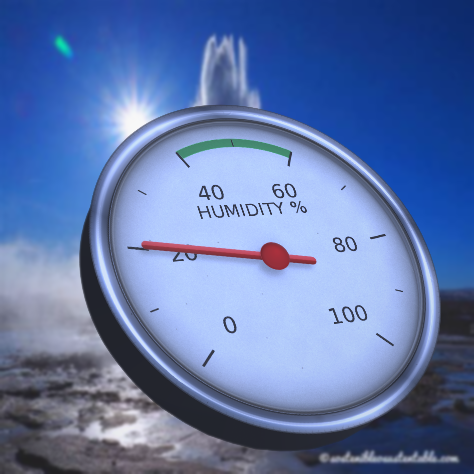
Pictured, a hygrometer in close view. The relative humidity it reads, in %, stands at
20 %
